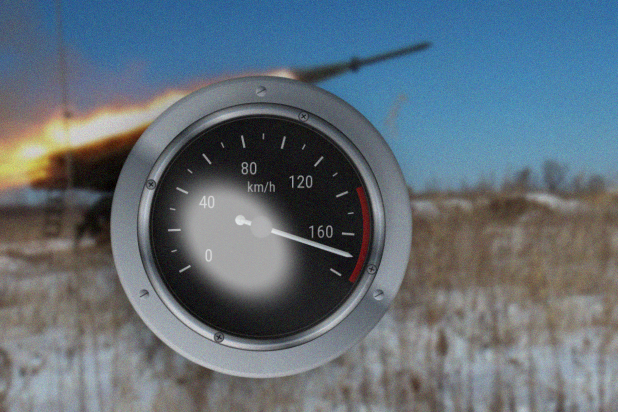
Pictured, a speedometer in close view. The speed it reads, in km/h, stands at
170 km/h
